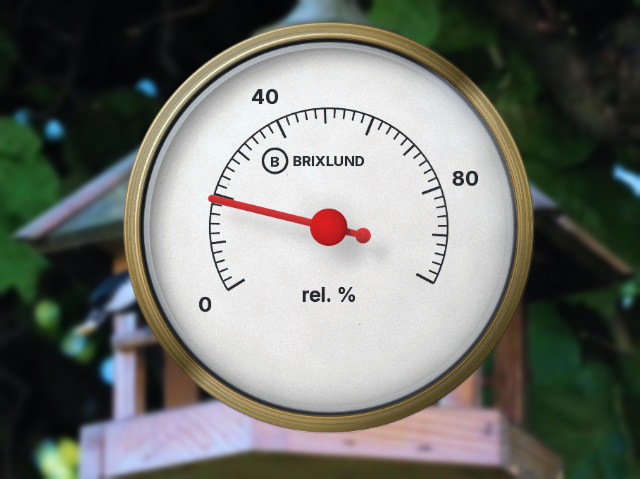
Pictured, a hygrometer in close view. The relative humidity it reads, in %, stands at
19 %
